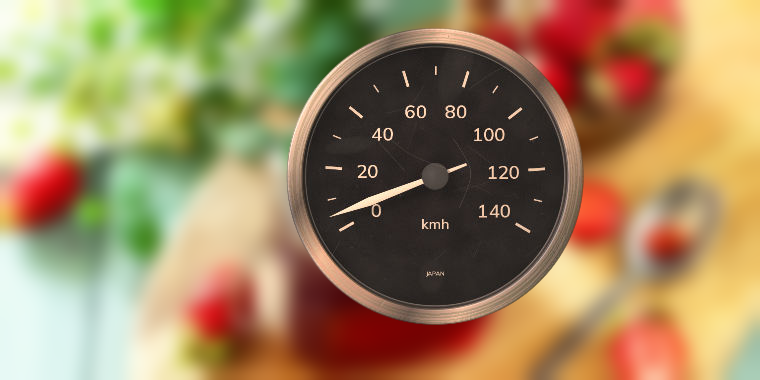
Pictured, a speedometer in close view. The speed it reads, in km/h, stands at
5 km/h
